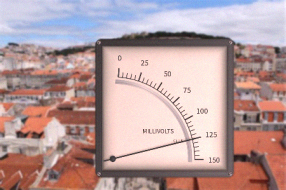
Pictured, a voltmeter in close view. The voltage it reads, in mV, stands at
125 mV
